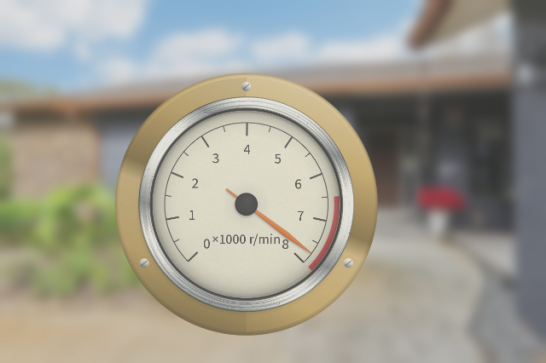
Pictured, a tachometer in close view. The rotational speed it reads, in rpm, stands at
7750 rpm
